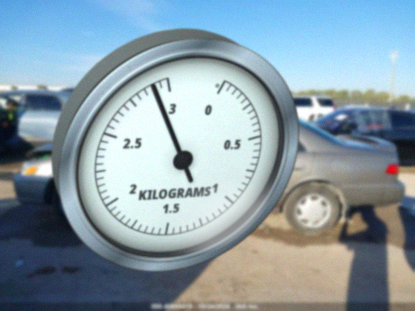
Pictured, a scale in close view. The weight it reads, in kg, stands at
2.9 kg
